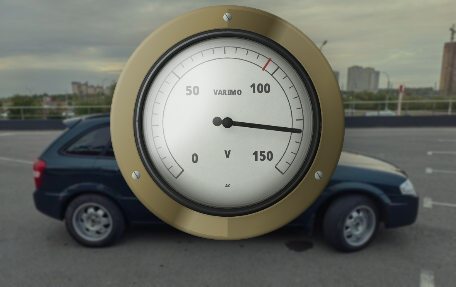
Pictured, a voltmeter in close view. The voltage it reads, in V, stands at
130 V
